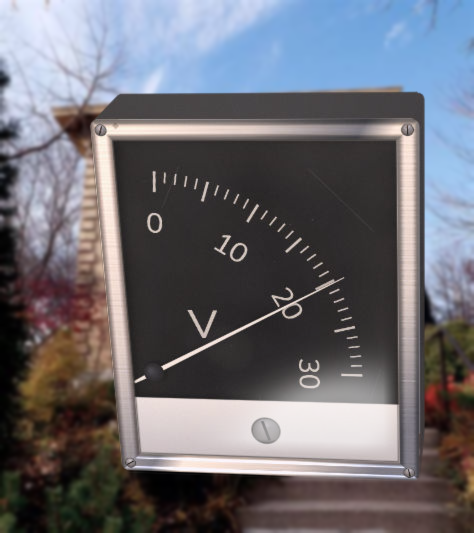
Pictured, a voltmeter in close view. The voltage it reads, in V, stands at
20 V
